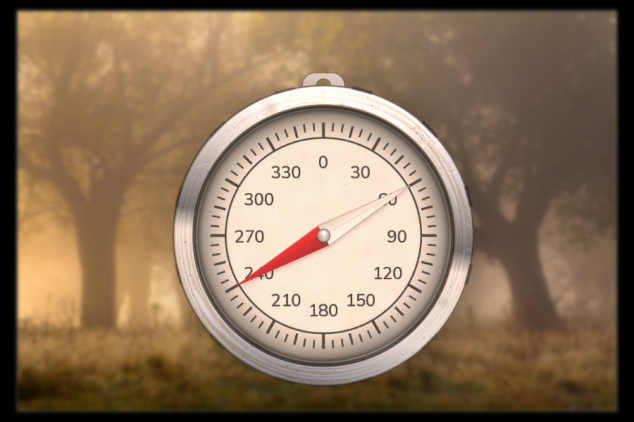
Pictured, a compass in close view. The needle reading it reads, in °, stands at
240 °
